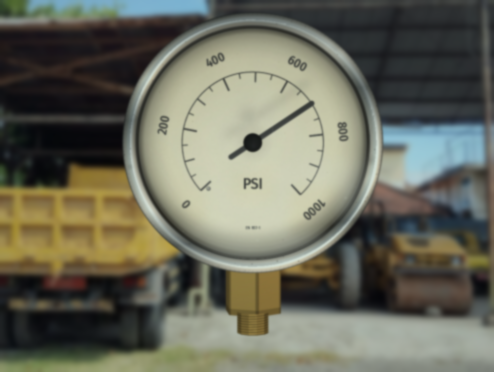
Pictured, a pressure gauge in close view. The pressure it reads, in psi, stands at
700 psi
